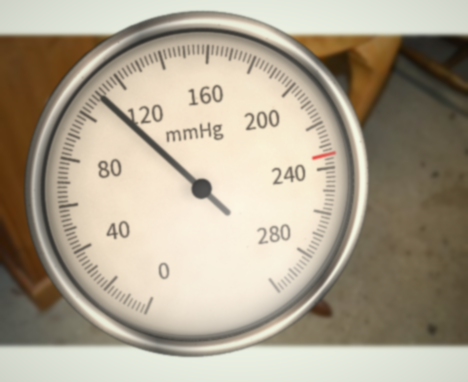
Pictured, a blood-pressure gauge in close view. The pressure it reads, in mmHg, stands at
110 mmHg
